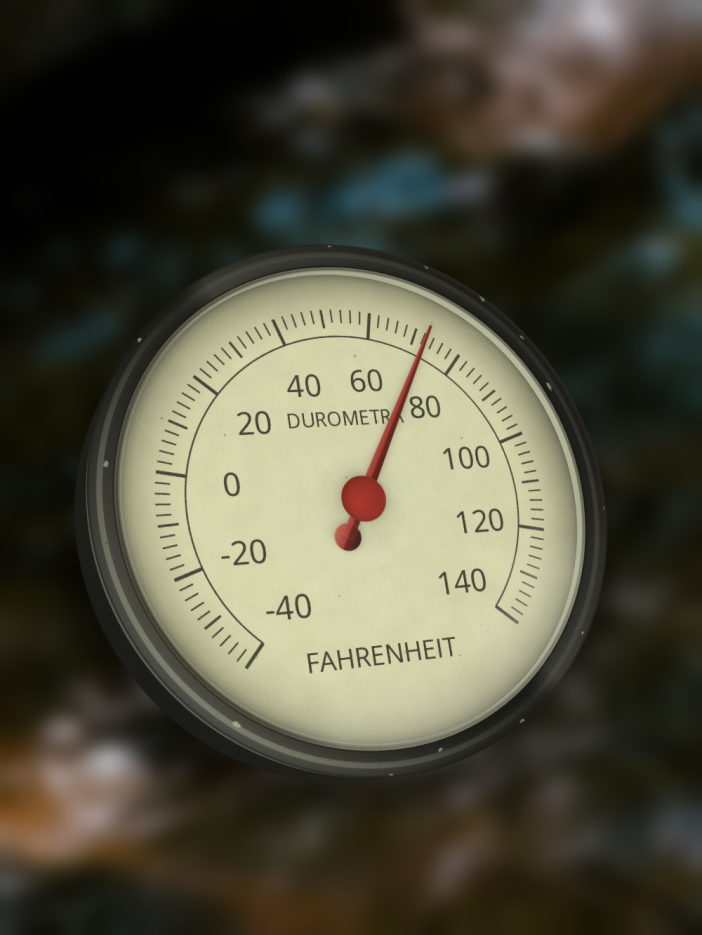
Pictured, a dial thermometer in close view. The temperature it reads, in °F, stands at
72 °F
